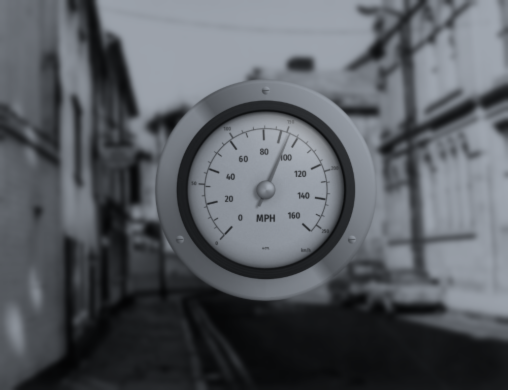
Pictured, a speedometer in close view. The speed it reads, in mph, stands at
95 mph
